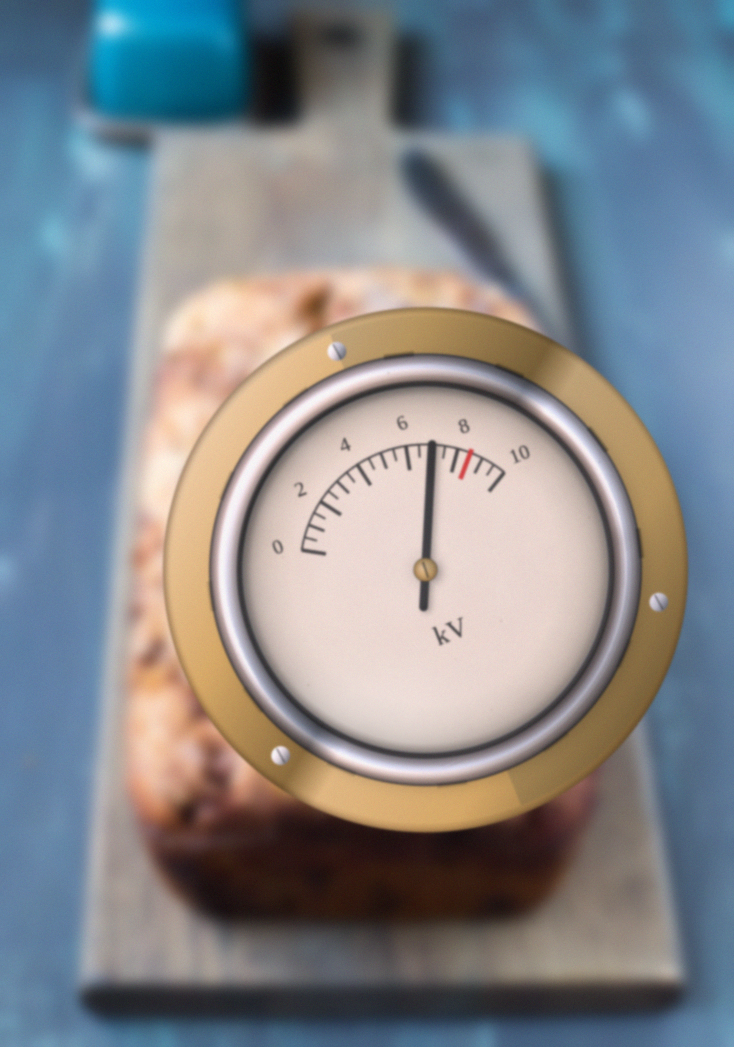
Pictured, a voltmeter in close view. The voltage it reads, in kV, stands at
7 kV
